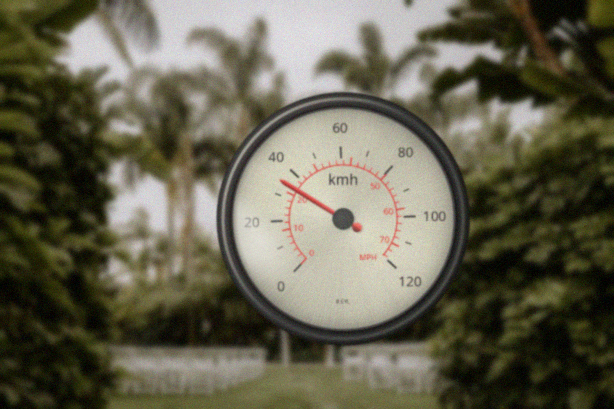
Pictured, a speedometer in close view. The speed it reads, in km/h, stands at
35 km/h
